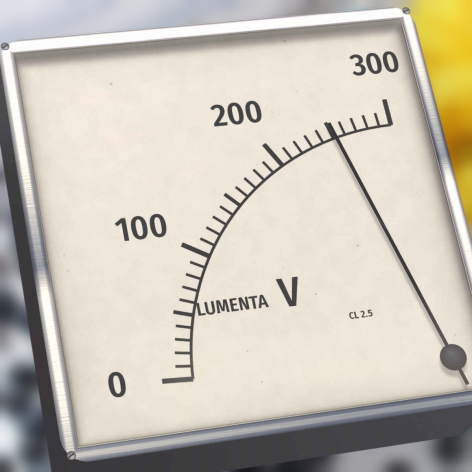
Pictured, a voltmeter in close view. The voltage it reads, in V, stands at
250 V
